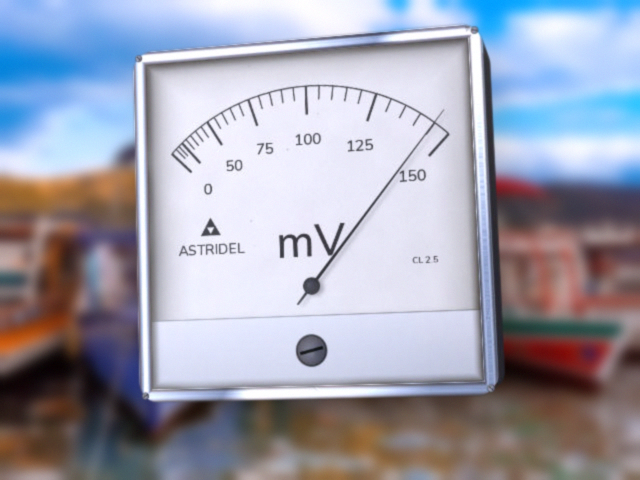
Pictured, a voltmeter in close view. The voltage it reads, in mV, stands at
145 mV
